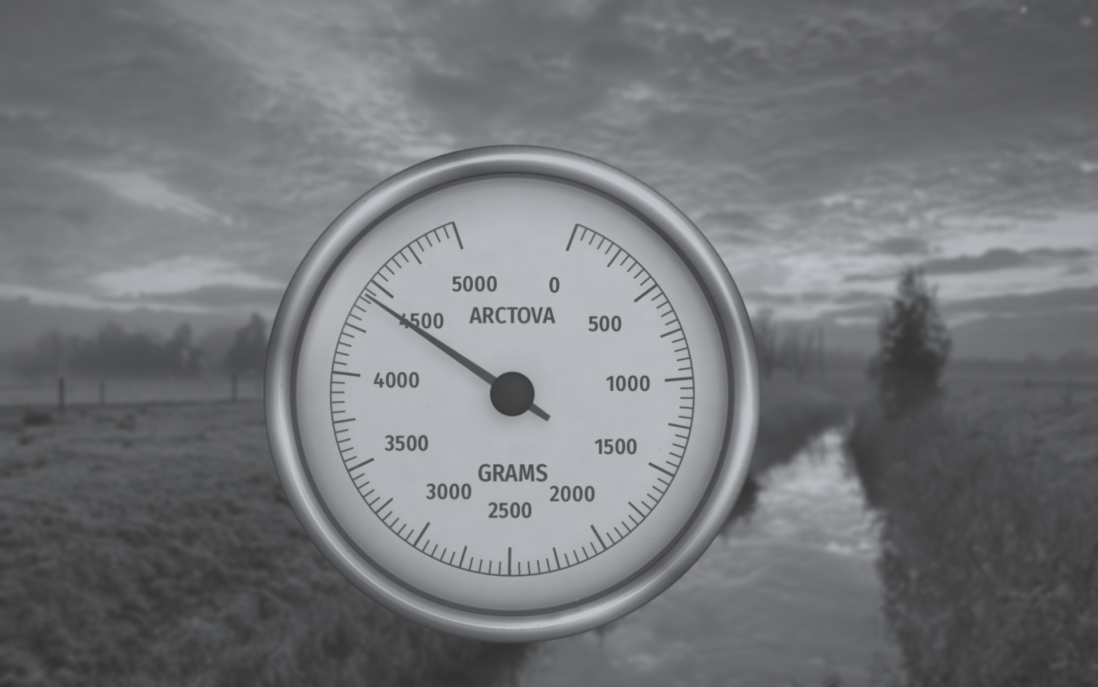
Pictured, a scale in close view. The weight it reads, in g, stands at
4425 g
